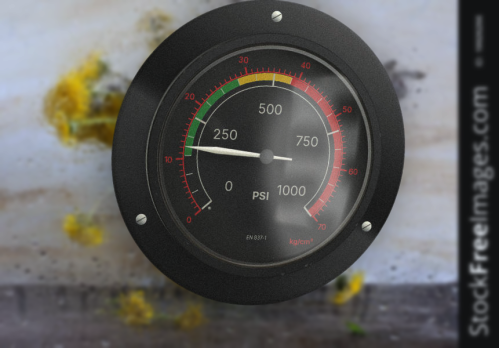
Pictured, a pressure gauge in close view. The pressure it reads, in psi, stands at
175 psi
